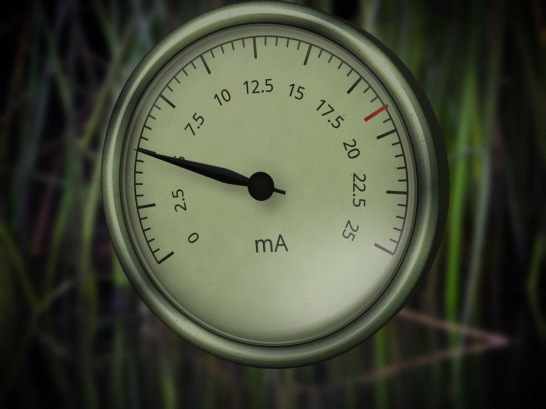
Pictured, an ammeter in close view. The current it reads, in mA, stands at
5 mA
